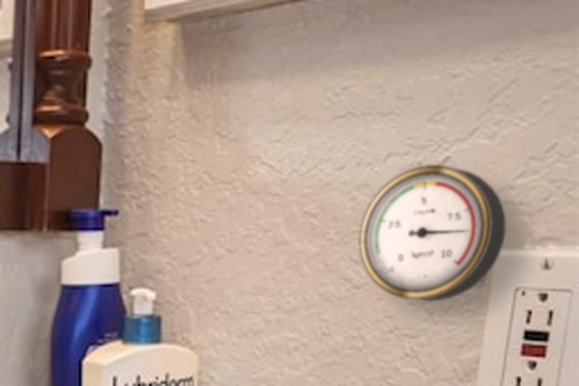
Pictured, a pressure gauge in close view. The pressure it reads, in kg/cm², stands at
8.5 kg/cm²
